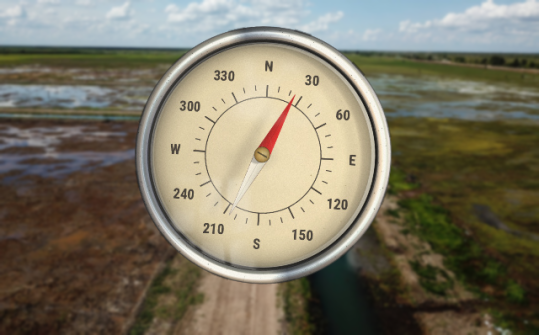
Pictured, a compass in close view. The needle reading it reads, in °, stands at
25 °
